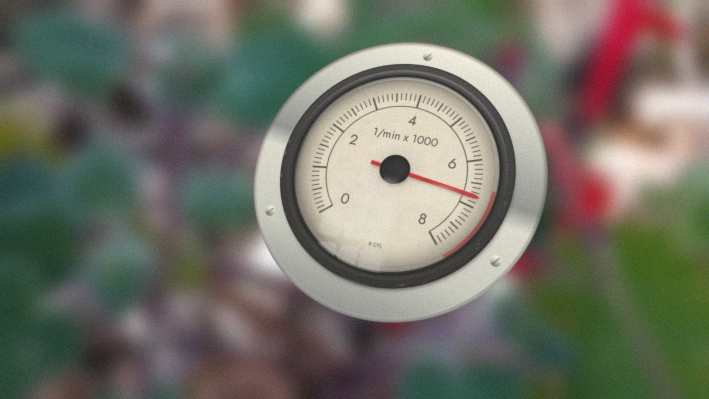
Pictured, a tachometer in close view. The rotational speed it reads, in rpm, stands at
6800 rpm
